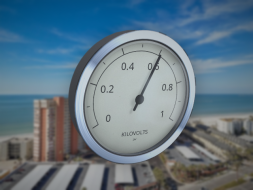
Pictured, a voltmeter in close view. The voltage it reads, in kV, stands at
0.6 kV
